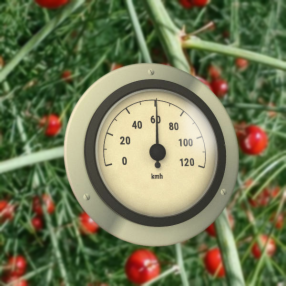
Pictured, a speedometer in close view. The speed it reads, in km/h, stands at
60 km/h
